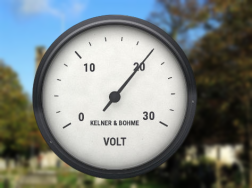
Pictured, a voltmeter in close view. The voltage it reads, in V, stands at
20 V
